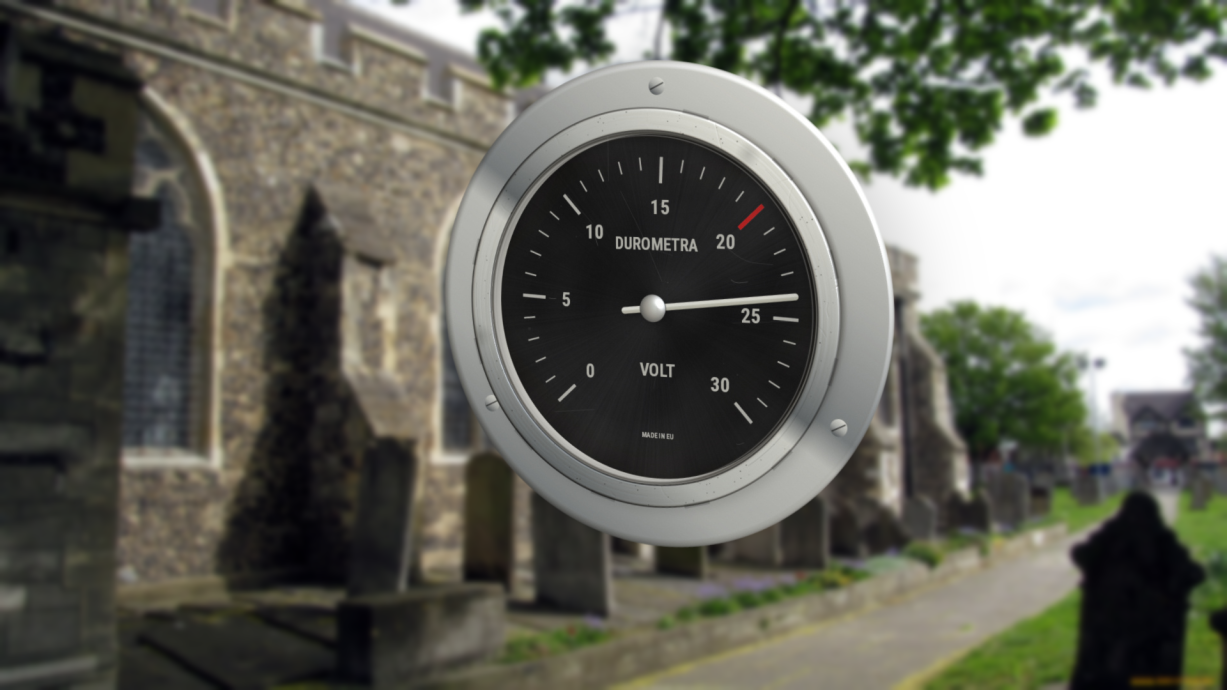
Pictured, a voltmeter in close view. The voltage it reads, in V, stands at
24 V
